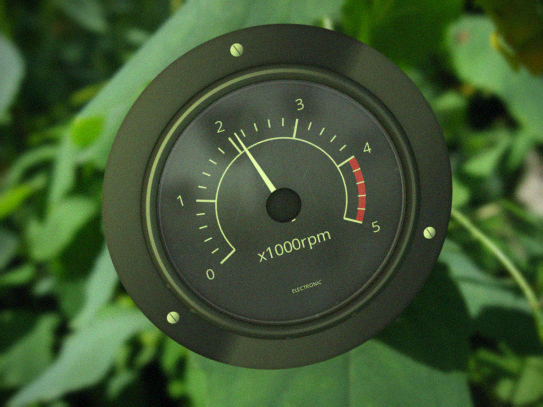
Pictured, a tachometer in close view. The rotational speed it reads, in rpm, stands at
2100 rpm
